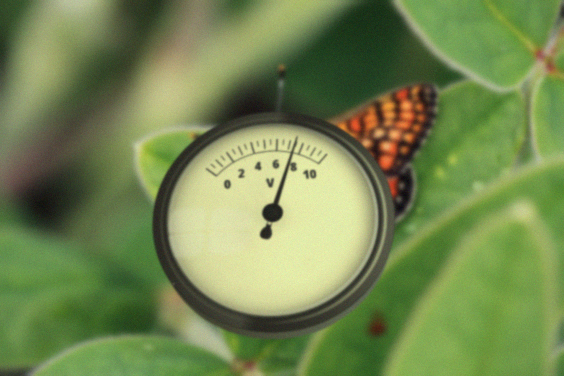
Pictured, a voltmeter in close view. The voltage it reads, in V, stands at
7.5 V
